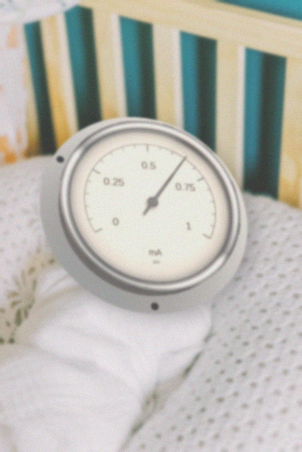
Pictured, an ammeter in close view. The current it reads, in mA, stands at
0.65 mA
